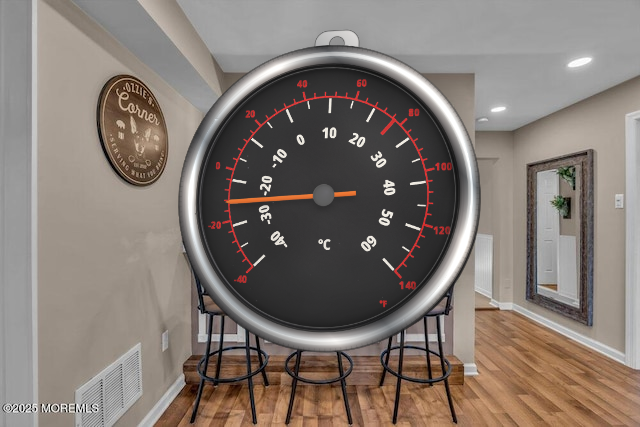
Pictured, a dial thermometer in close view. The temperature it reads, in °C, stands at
-25 °C
